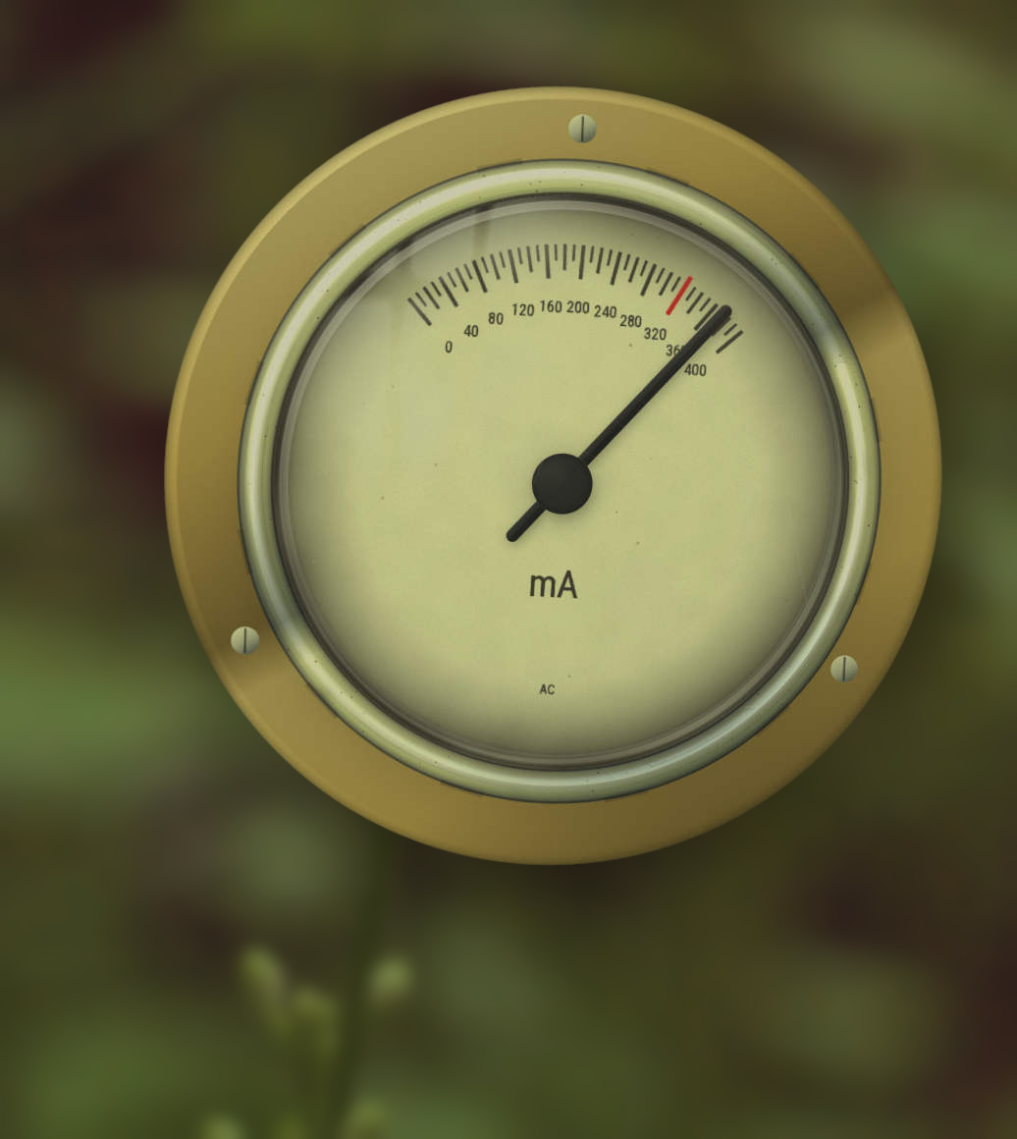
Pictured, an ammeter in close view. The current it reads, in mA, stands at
370 mA
